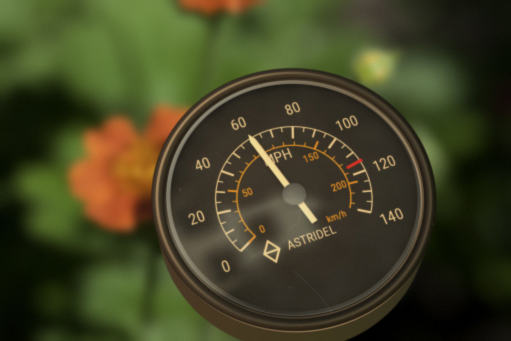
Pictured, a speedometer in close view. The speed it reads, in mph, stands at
60 mph
